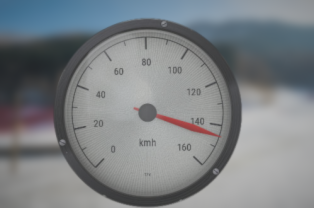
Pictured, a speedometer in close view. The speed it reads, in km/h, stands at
145 km/h
